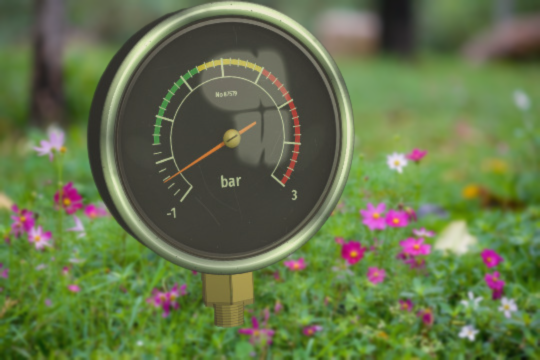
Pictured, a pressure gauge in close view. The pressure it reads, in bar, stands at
-0.7 bar
